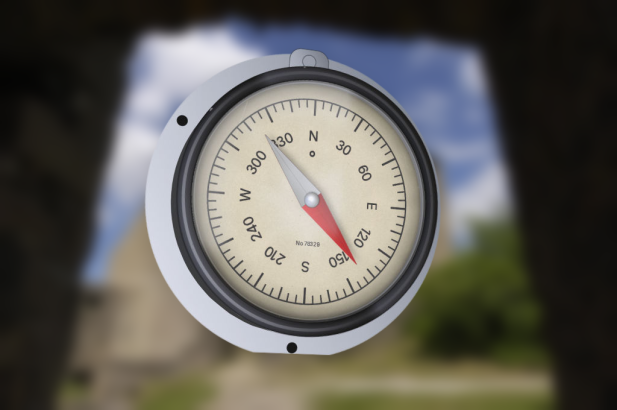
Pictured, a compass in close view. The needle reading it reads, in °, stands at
140 °
